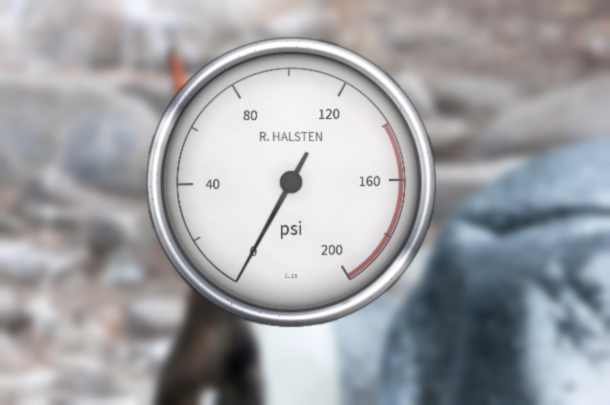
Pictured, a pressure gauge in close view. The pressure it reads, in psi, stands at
0 psi
